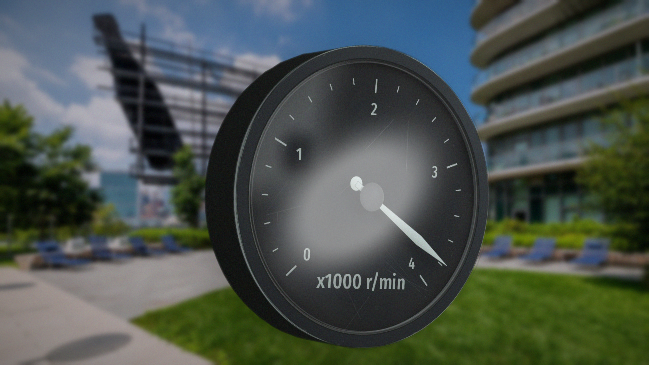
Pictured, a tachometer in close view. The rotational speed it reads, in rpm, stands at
3800 rpm
